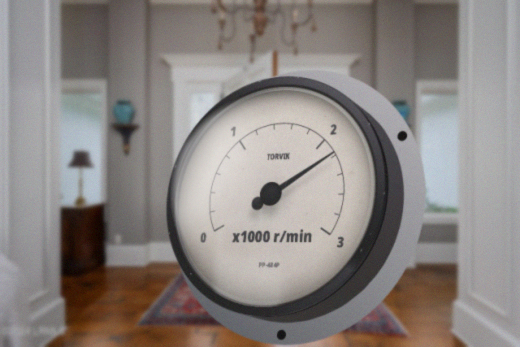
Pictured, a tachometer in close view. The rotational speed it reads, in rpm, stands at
2200 rpm
